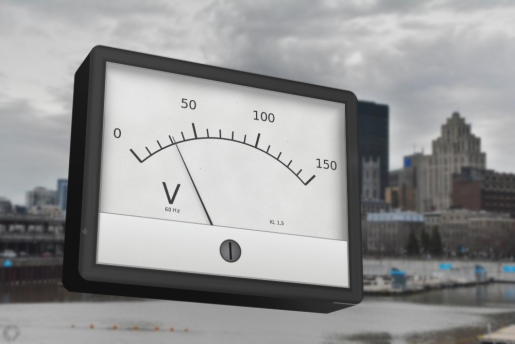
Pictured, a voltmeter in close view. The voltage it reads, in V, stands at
30 V
